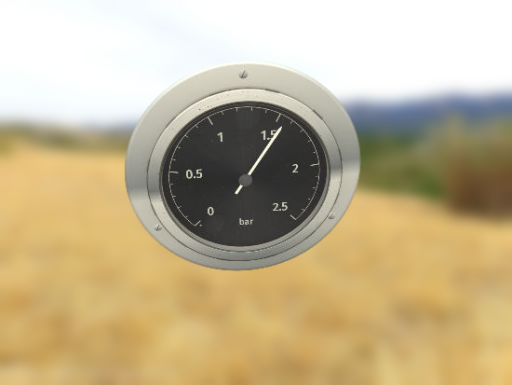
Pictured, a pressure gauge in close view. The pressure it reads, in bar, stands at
1.55 bar
